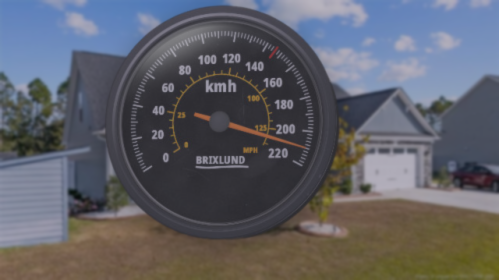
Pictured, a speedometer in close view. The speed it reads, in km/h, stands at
210 km/h
